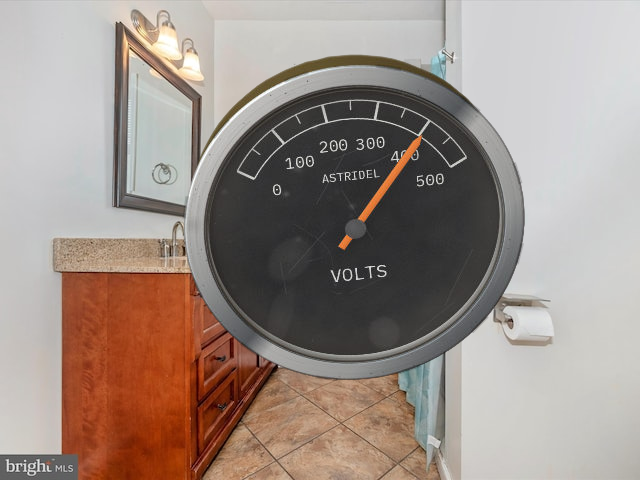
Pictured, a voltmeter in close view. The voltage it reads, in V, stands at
400 V
